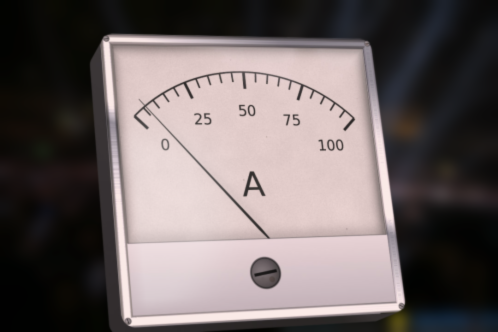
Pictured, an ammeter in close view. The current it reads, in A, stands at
5 A
